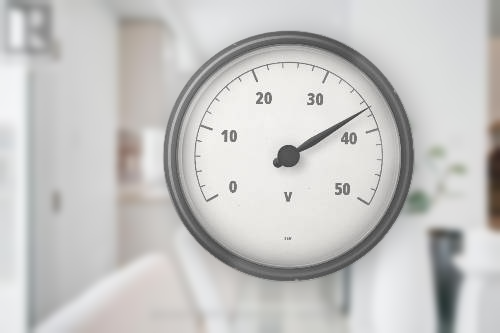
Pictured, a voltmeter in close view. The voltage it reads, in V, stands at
37 V
